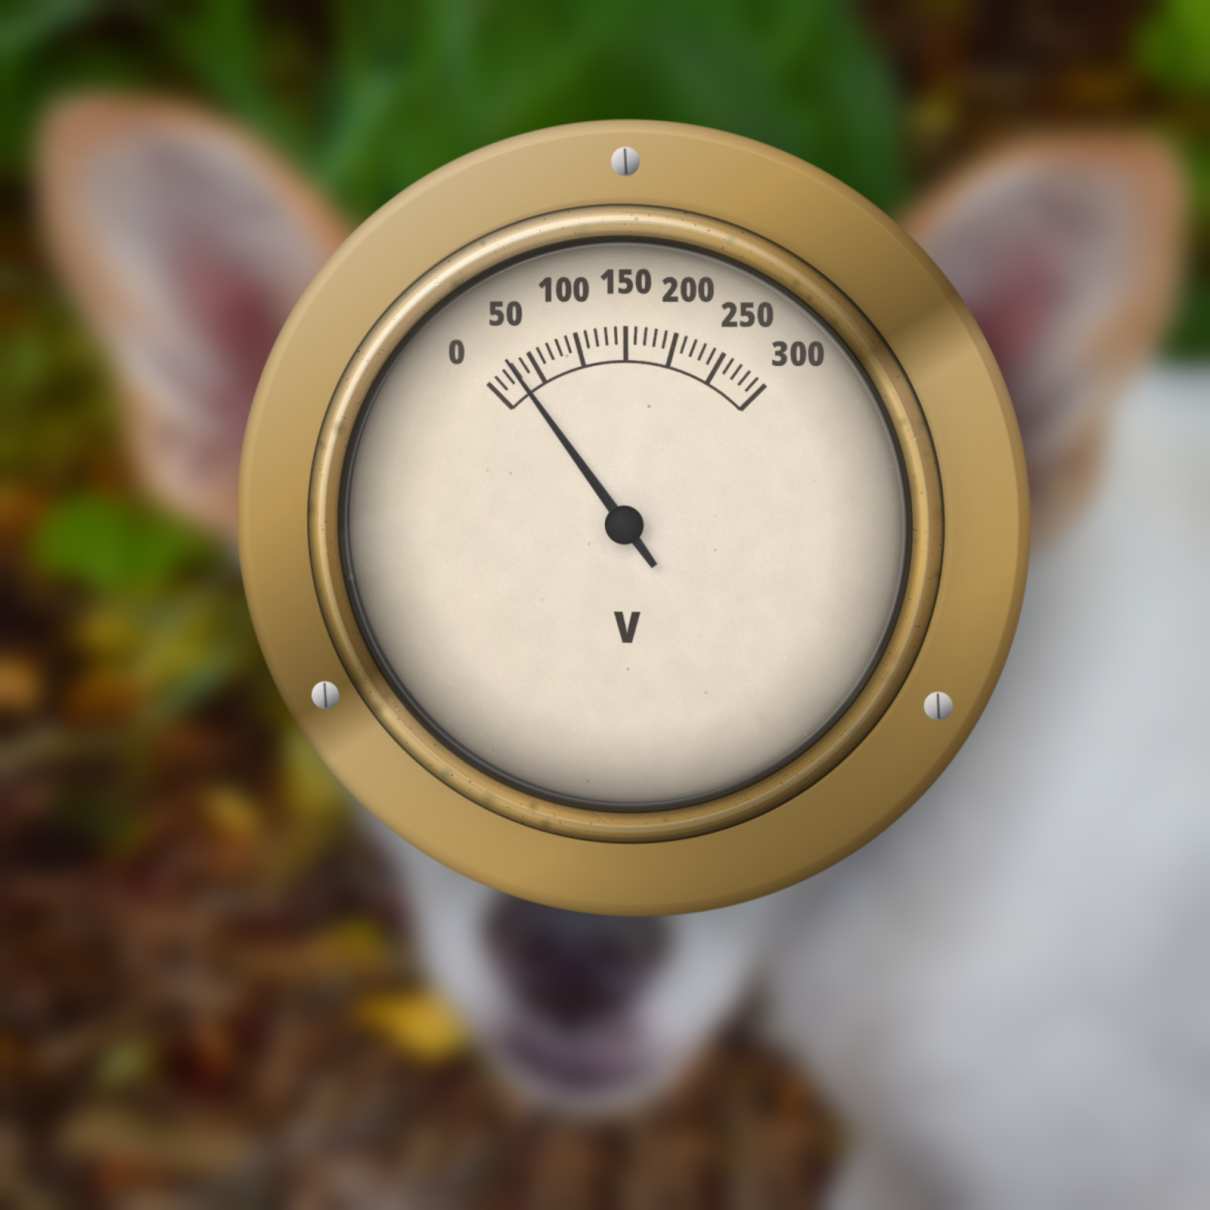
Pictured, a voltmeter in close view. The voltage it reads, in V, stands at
30 V
